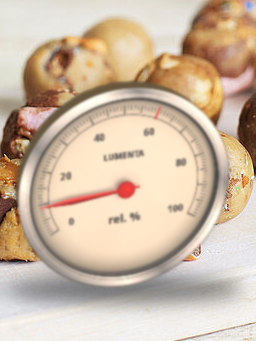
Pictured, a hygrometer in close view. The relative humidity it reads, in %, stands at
10 %
